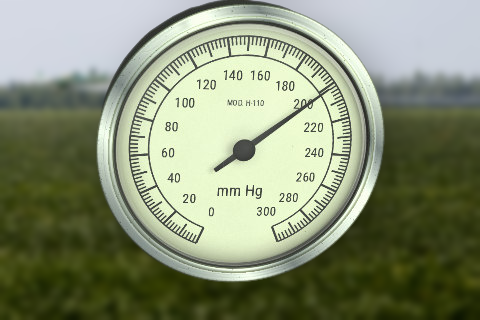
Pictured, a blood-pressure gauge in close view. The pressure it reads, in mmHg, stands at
200 mmHg
